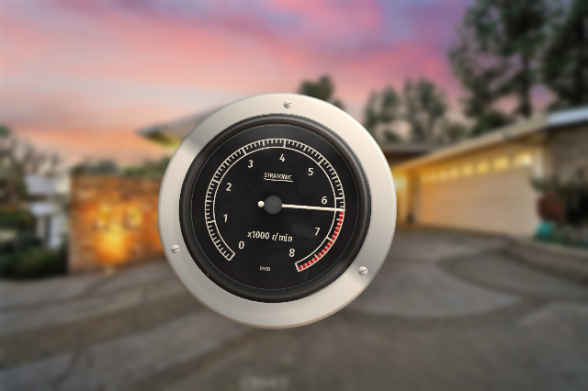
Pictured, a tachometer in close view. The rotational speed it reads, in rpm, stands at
6300 rpm
